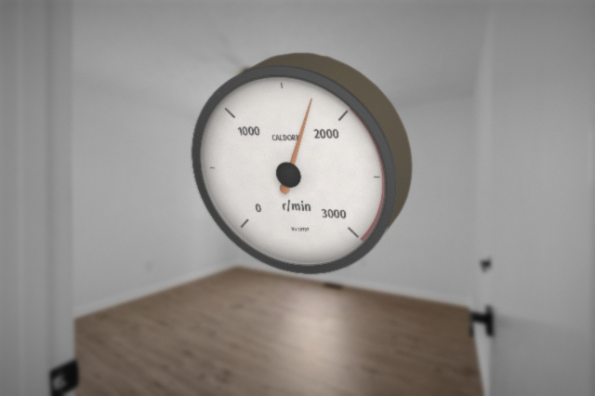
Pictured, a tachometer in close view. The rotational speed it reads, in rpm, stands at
1750 rpm
